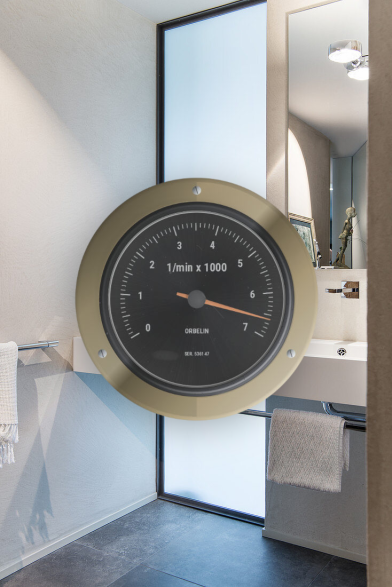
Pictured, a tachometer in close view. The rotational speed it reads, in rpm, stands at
6600 rpm
